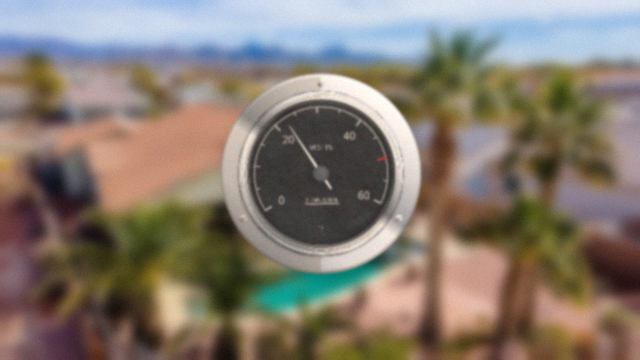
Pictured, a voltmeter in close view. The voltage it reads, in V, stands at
22.5 V
